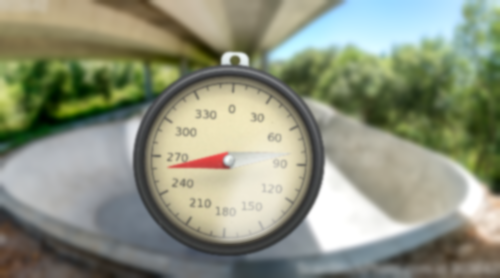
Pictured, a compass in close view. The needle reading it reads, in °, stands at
260 °
